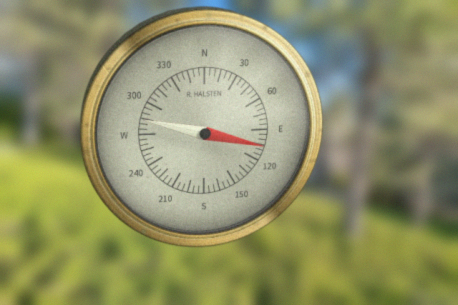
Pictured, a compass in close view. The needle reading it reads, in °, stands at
105 °
